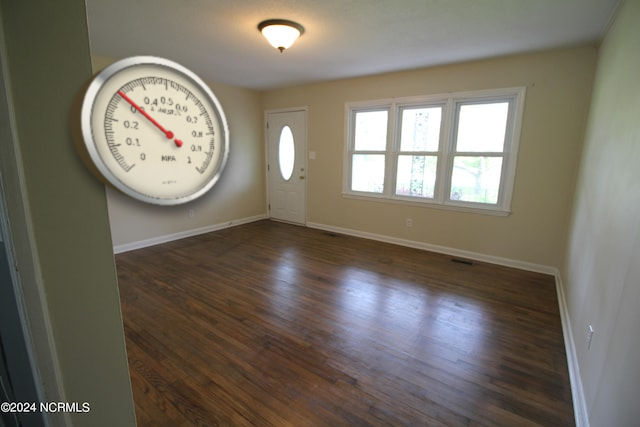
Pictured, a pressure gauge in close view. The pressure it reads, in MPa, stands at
0.3 MPa
